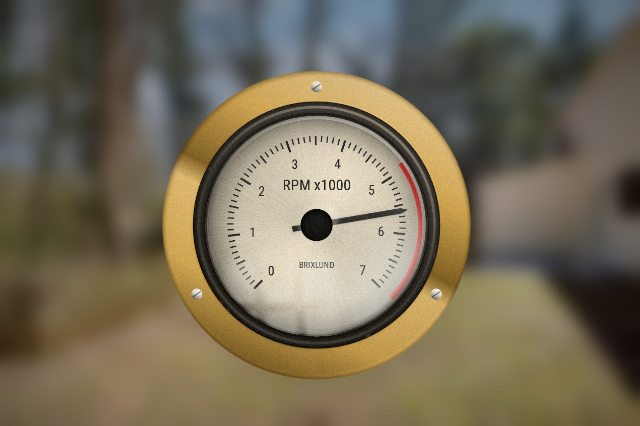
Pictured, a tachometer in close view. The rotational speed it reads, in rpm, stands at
5600 rpm
